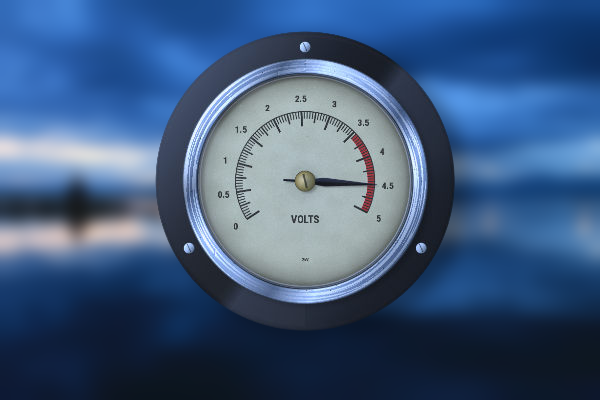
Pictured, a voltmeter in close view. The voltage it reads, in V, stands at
4.5 V
